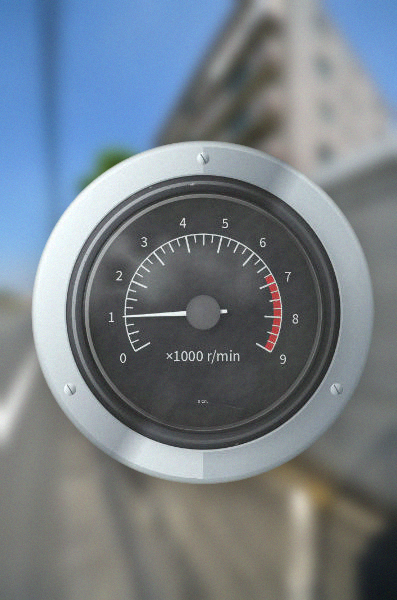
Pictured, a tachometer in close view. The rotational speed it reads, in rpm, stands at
1000 rpm
